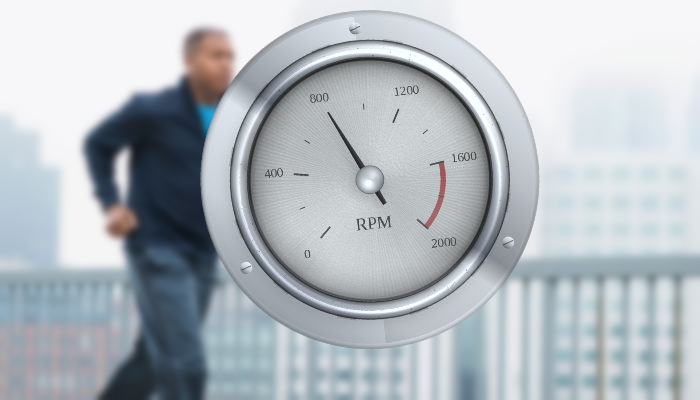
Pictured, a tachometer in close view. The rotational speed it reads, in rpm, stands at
800 rpm
